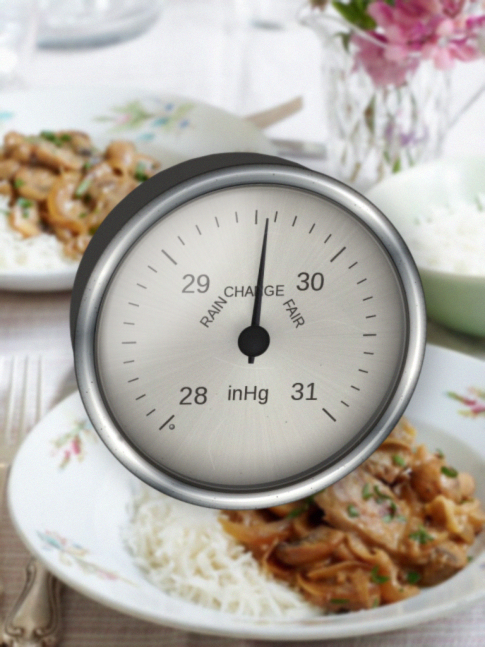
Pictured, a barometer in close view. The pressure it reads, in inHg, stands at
29.55 inHg
